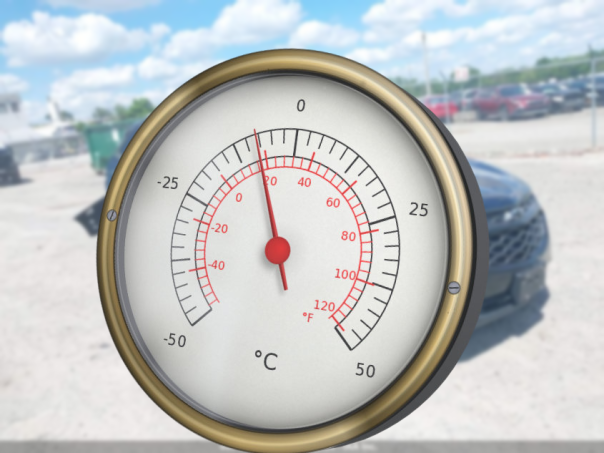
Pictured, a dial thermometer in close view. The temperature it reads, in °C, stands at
-7.5 °C
